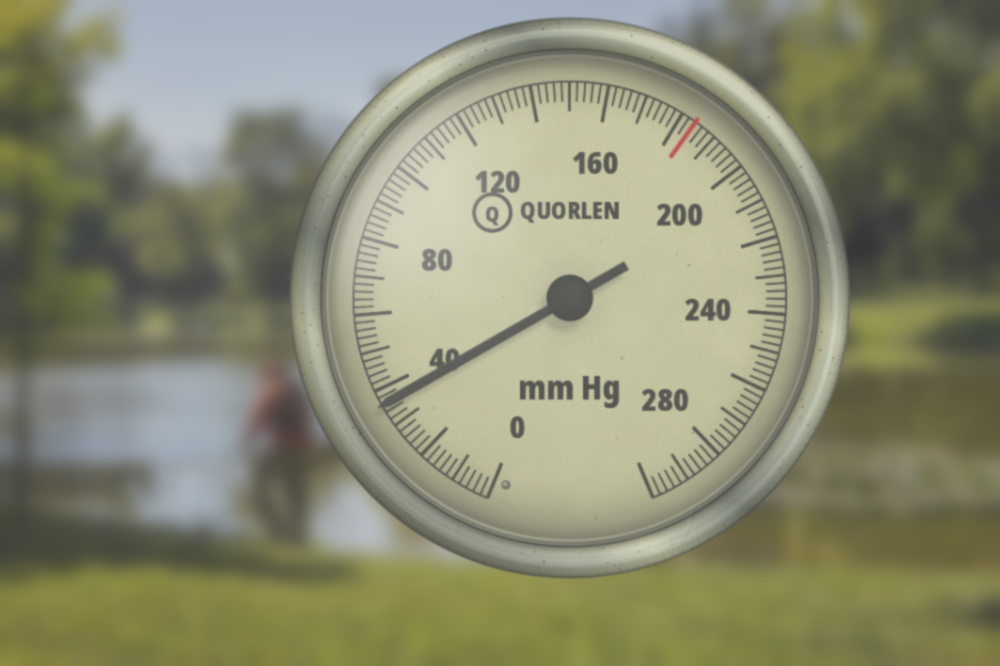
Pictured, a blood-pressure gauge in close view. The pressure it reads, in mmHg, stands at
36 mmHg
